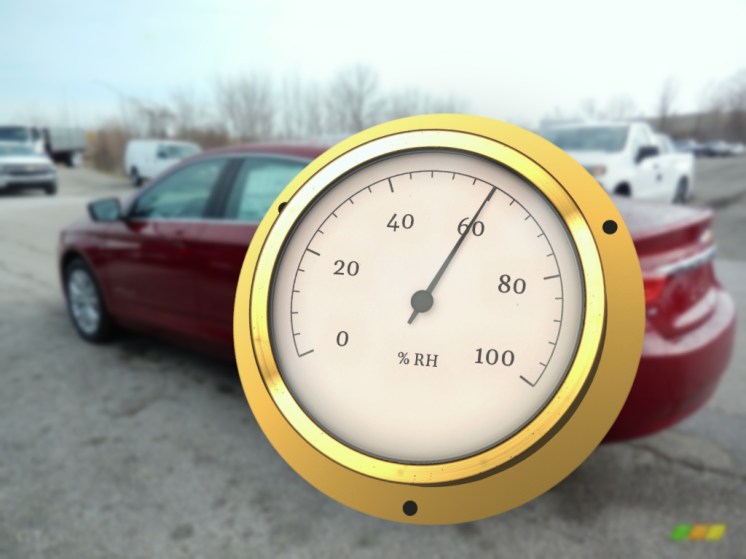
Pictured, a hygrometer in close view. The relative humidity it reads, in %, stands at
60 %
